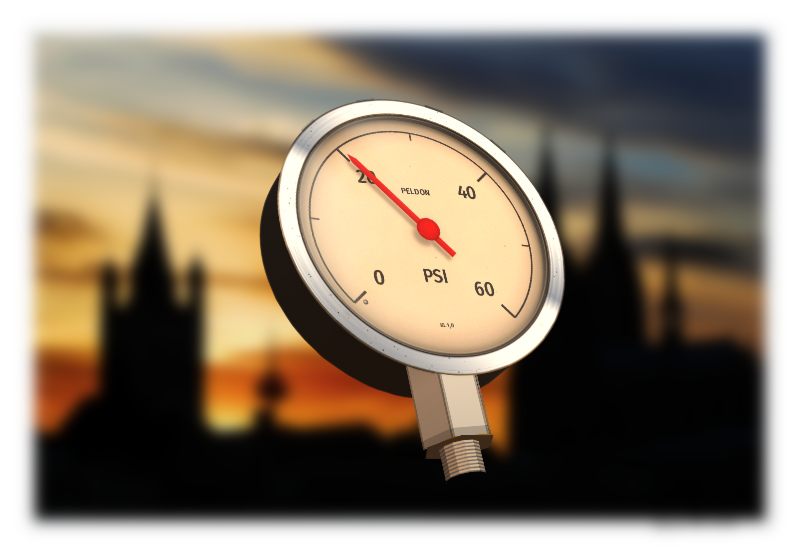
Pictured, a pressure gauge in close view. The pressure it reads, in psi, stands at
20 psi
